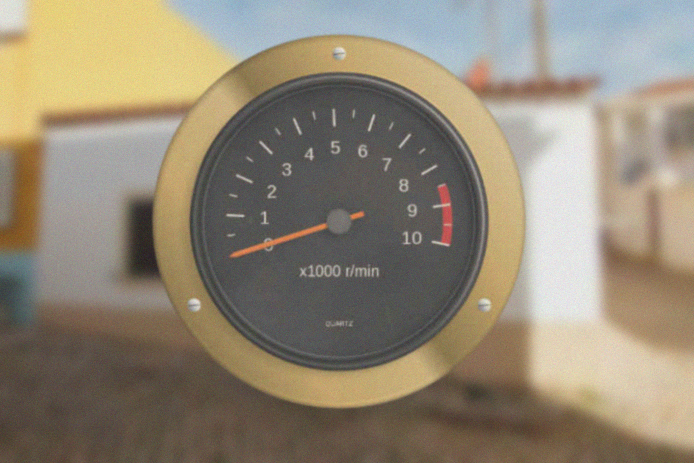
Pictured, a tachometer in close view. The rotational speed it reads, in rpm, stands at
0 rpm
